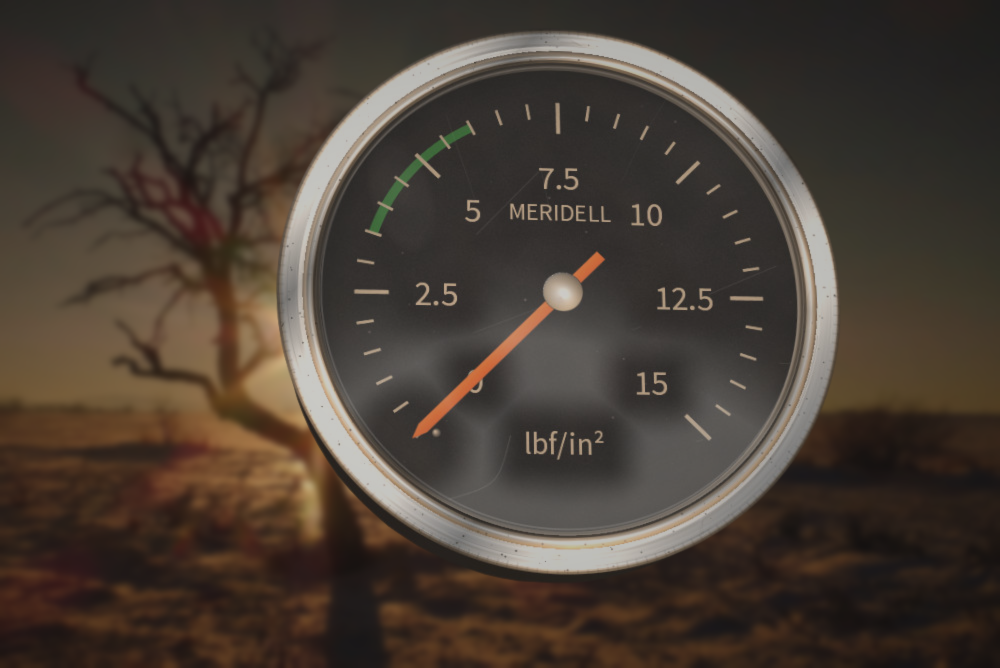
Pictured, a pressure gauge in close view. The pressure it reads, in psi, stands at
0 psi
